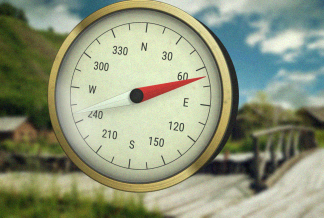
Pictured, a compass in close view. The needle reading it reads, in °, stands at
67.5 °
